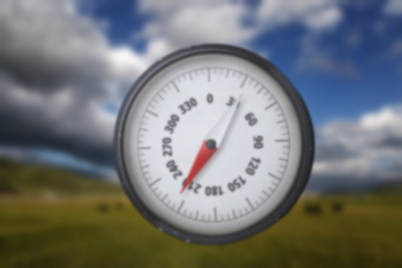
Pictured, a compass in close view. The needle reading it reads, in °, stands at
215 °
